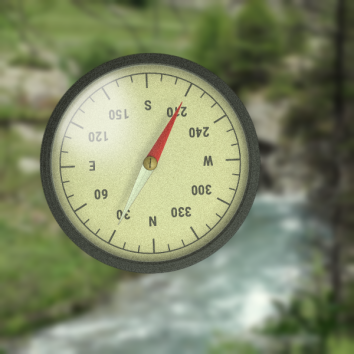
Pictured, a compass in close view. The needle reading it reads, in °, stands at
210 °
